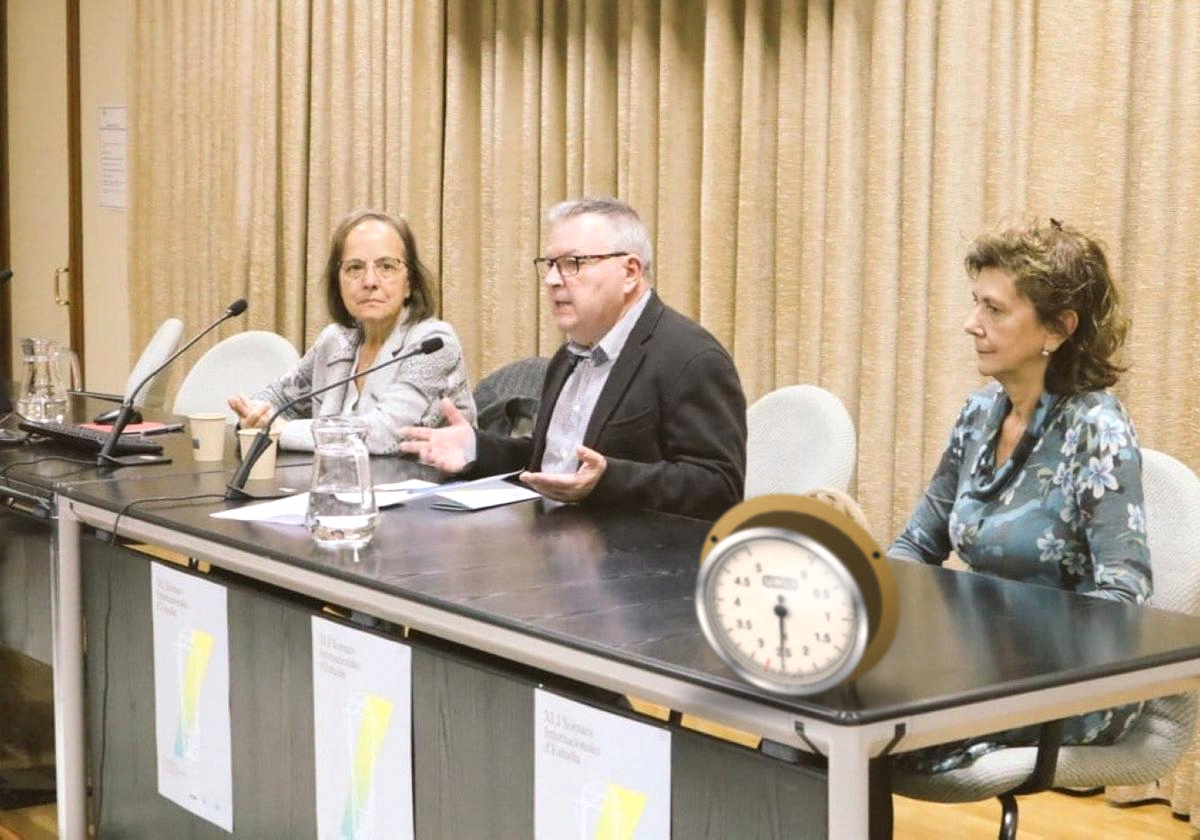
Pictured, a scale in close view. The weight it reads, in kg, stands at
2.5 kg
